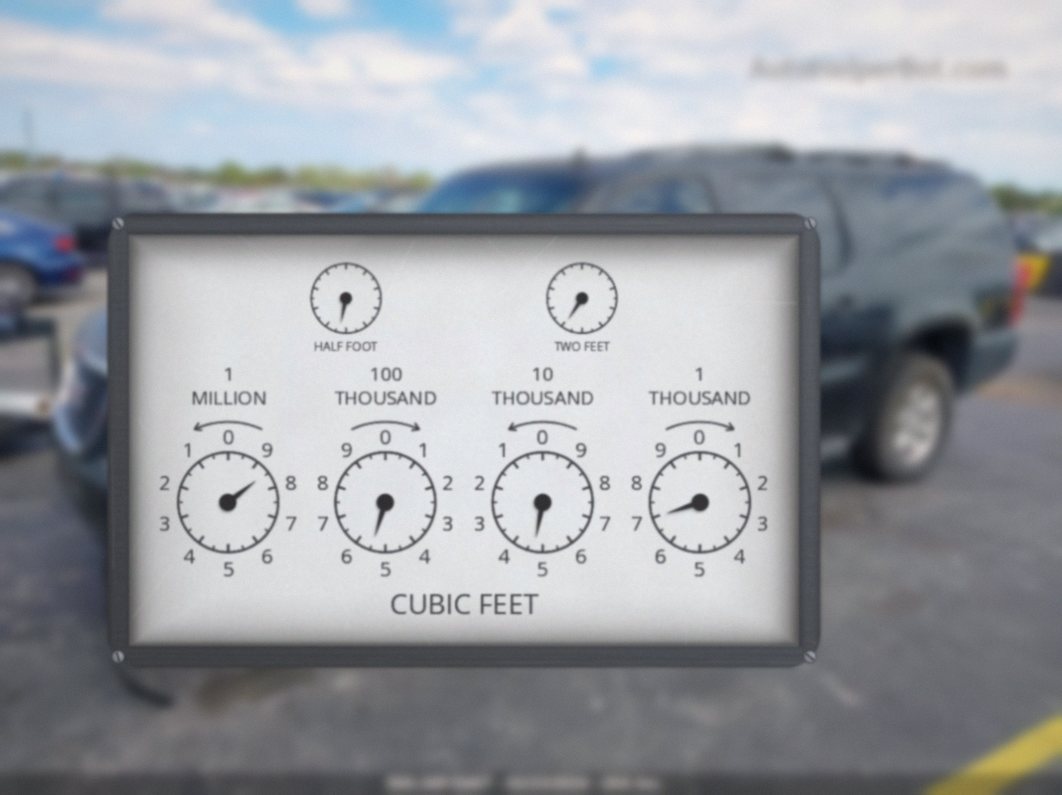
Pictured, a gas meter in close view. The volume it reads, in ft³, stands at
854700 ft³
